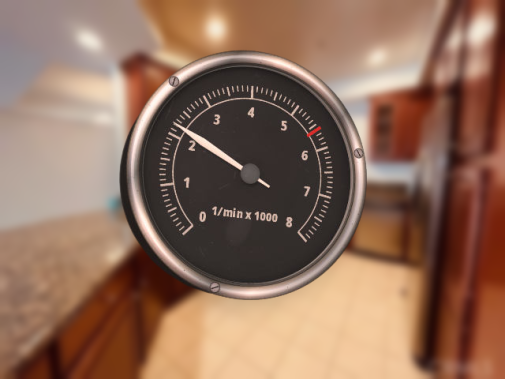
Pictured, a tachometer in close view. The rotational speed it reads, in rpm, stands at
2200 rpm
